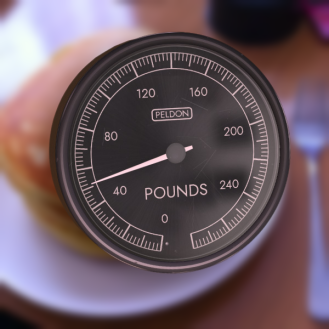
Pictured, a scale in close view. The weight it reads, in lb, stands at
52 lb
